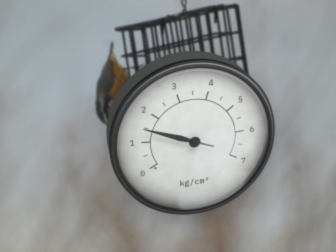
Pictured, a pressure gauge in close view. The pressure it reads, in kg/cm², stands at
1.5 kg/cm²
